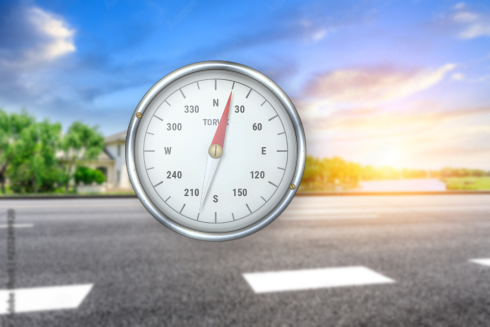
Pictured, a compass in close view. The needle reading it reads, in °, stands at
15 °
